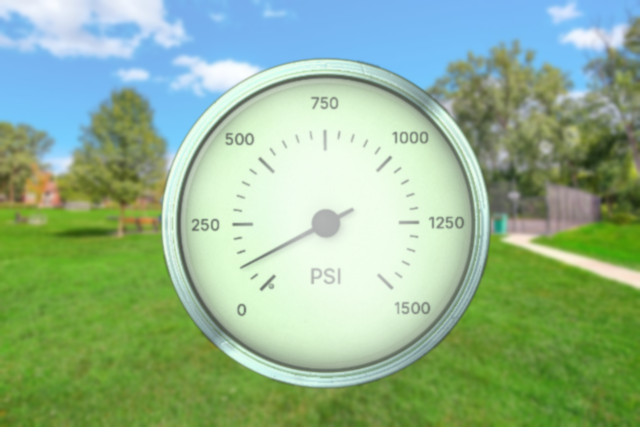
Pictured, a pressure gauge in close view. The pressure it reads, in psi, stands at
100 psi
